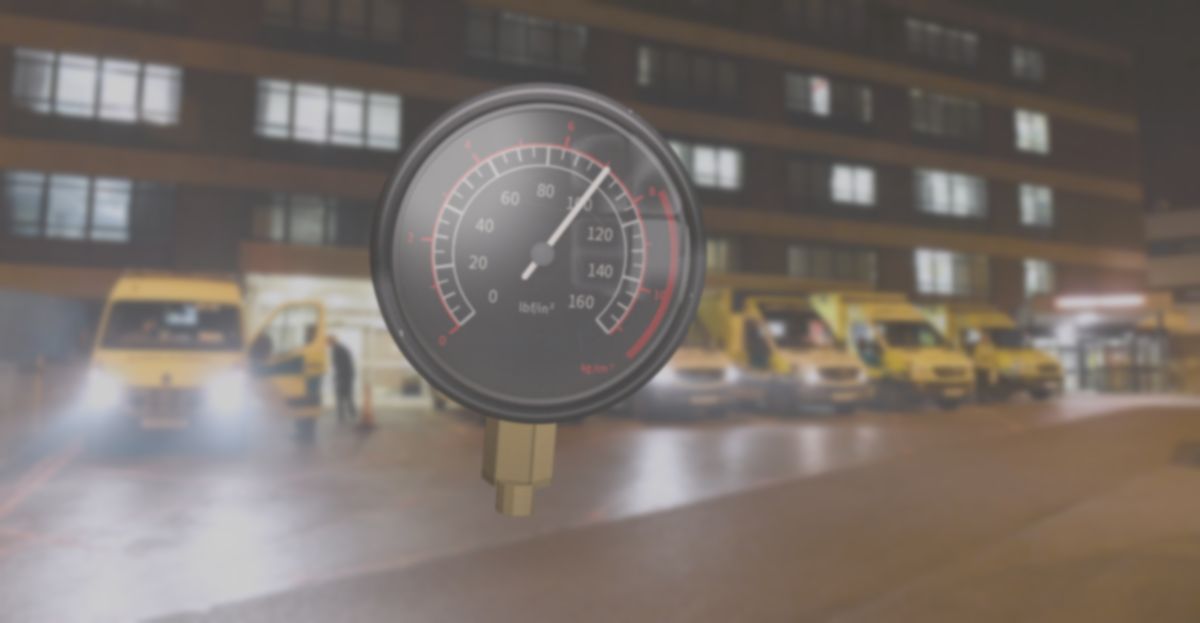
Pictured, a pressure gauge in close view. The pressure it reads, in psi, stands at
100 psi
